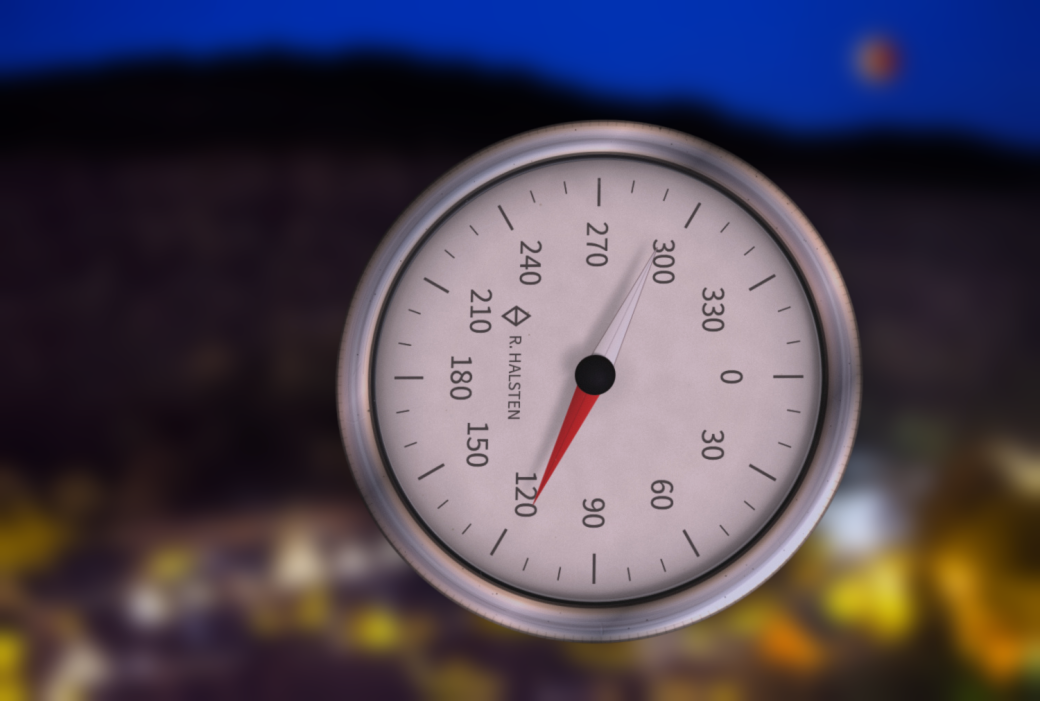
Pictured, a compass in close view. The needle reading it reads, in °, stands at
115 °
